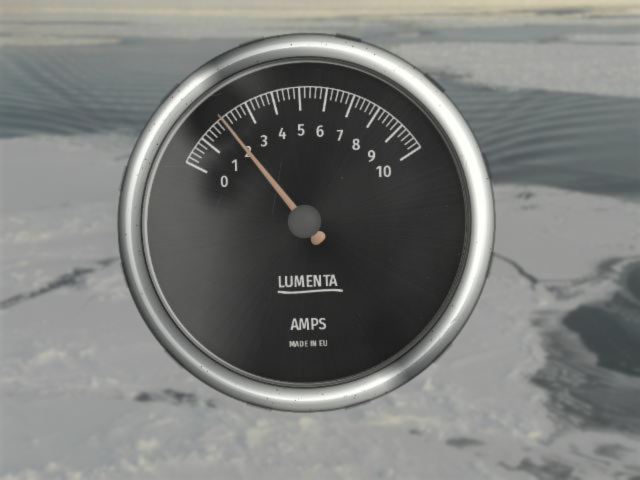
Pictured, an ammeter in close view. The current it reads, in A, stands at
2 A
